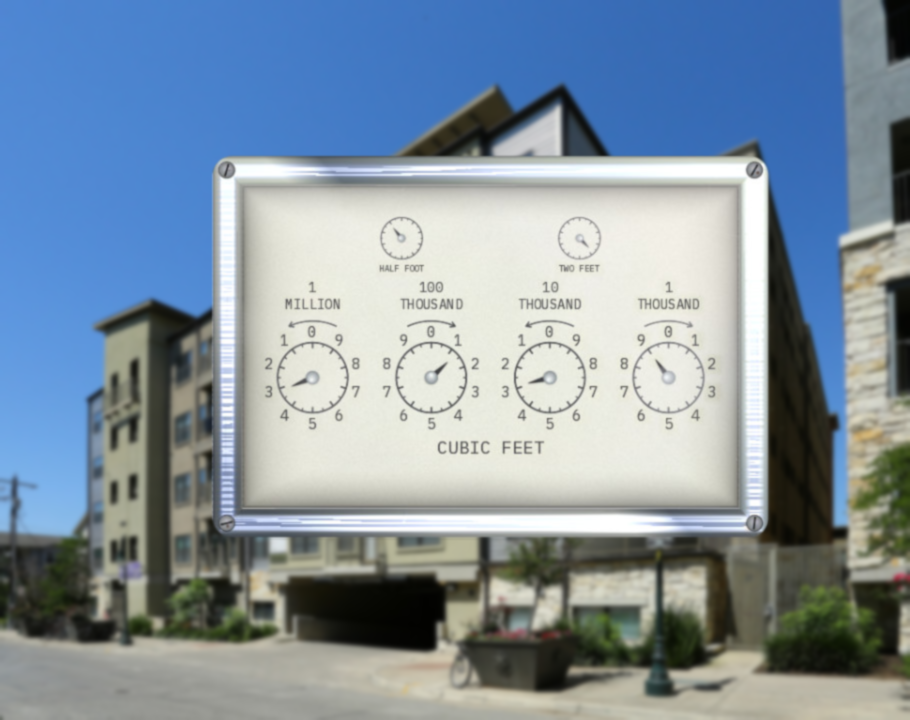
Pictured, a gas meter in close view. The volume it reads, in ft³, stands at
312900 ft³
